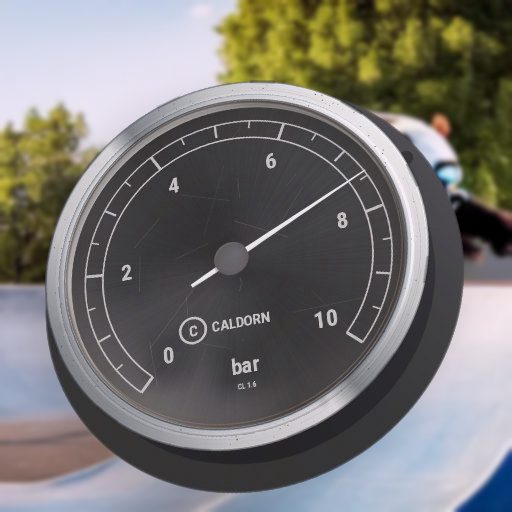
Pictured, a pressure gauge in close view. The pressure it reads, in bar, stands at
7.5 bar
